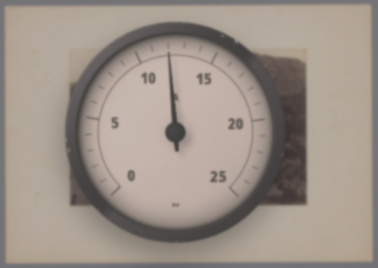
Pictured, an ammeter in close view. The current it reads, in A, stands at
12 A
